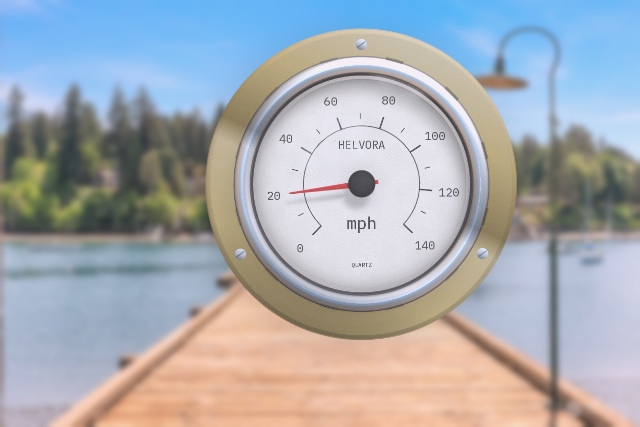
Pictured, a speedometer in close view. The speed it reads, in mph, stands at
20 mph
